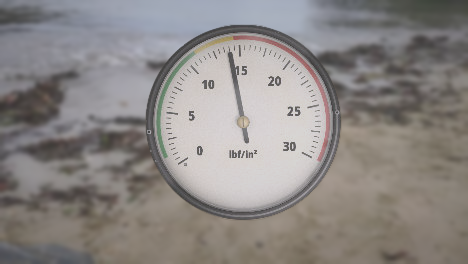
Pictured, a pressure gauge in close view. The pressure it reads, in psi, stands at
14 psi
